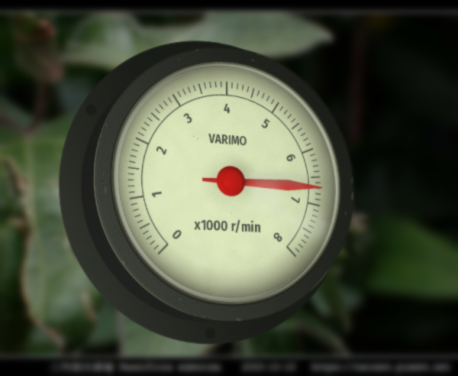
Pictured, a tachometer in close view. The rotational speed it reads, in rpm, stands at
6700 rpm
